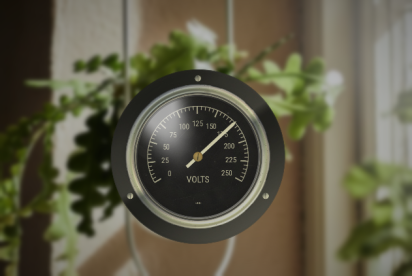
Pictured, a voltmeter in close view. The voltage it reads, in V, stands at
175 V
